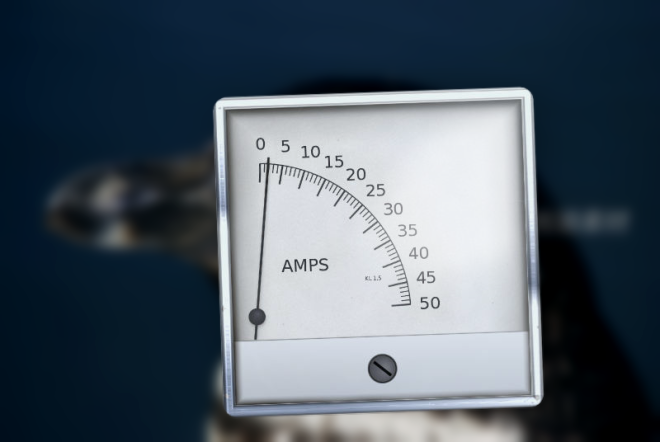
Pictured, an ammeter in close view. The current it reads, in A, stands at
2 A
